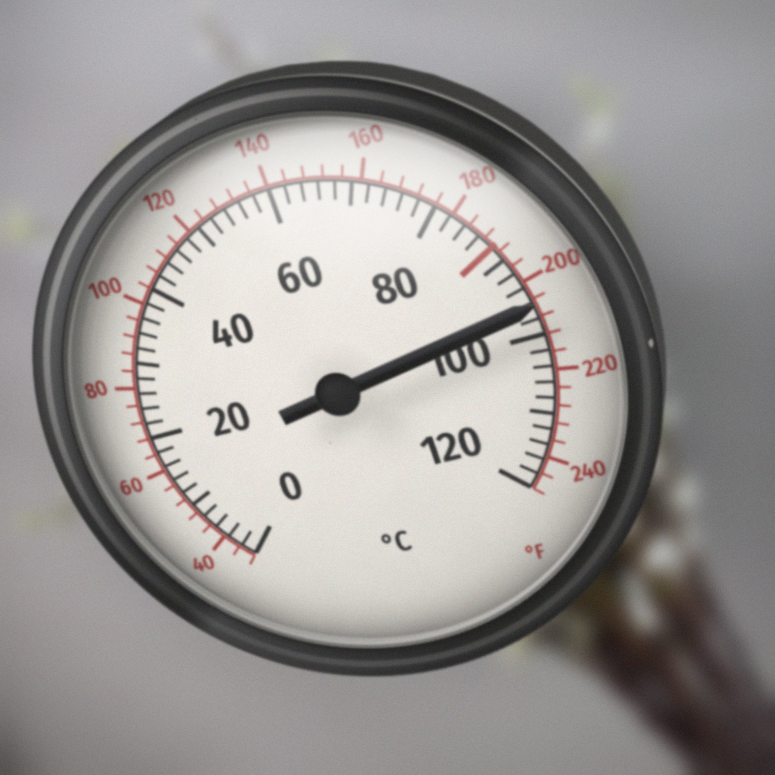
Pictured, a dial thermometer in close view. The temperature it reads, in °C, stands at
96 °C
